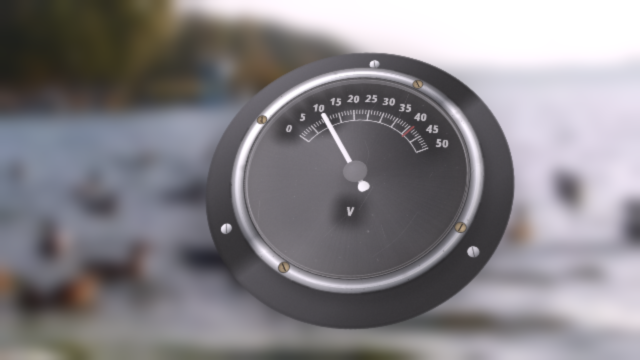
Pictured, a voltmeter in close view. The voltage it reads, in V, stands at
10 V
